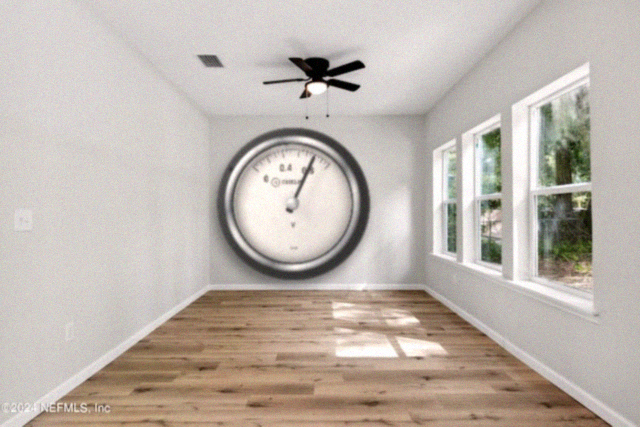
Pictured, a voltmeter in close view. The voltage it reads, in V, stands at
0.8 V
